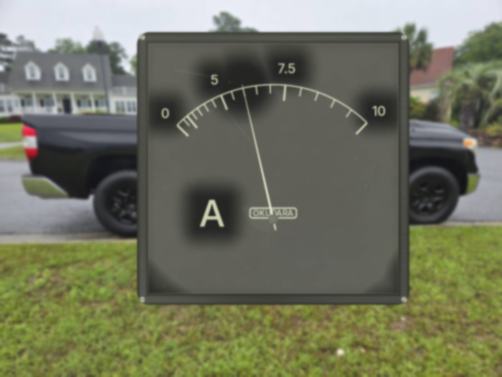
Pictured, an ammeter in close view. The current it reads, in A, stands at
6 A
